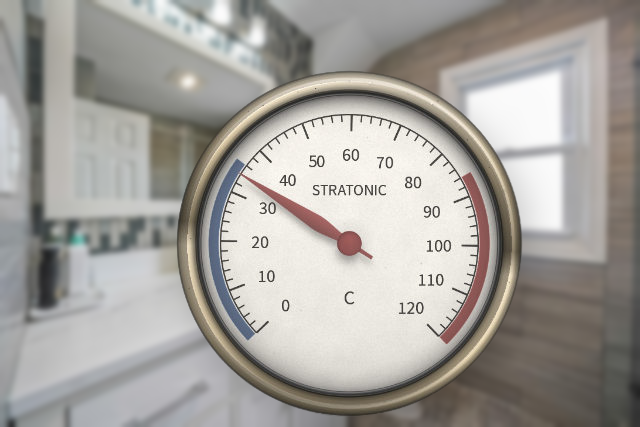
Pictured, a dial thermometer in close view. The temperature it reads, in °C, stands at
34 °C
